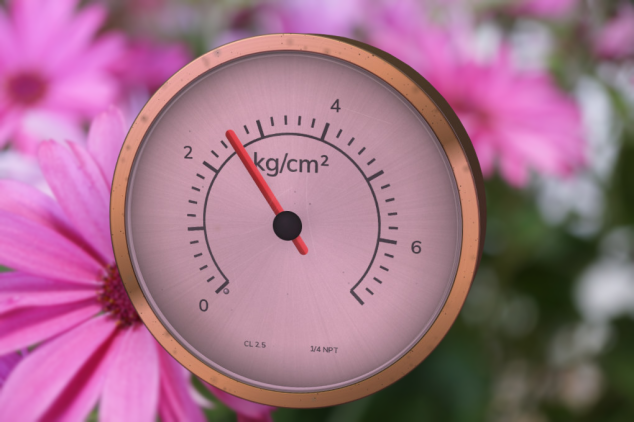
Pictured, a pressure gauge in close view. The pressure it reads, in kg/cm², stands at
2.6 kg/cm²
